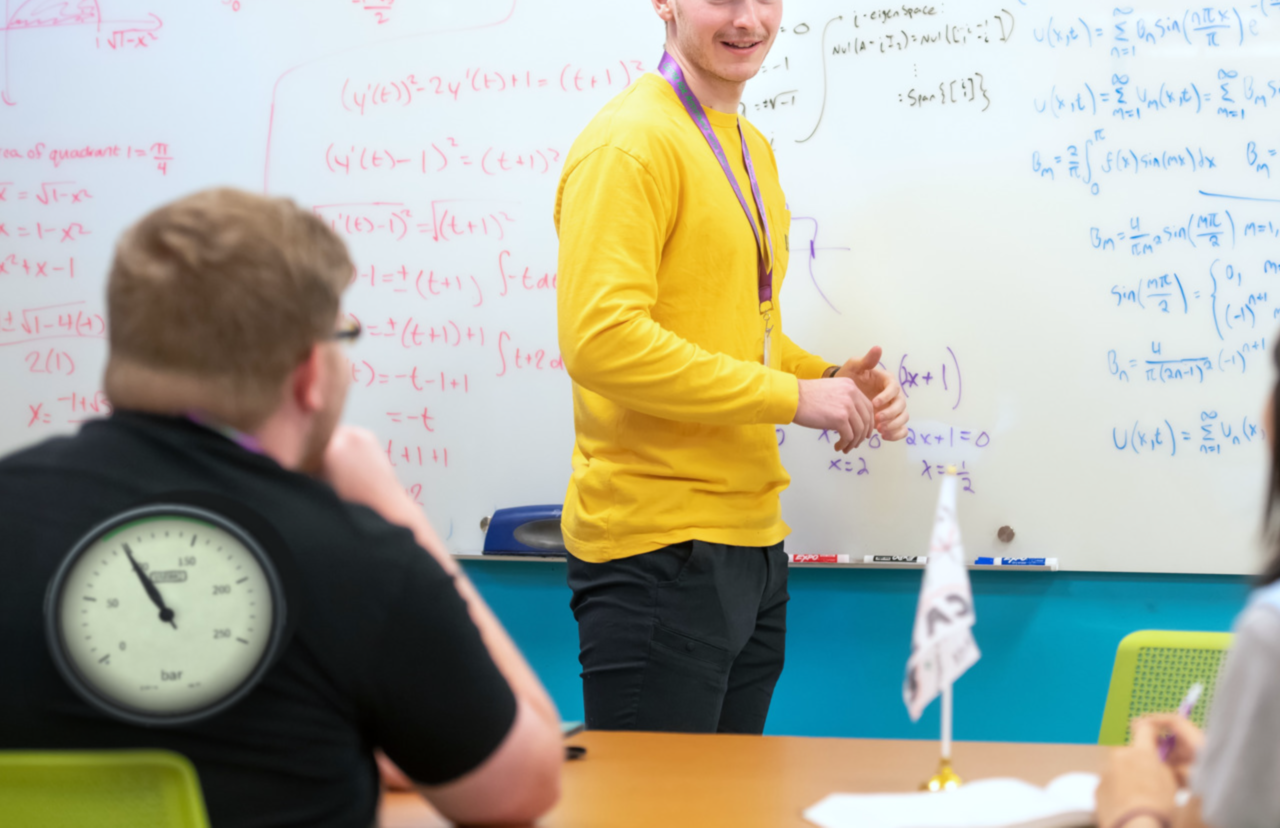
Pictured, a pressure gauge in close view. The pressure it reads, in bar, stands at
100 bar
